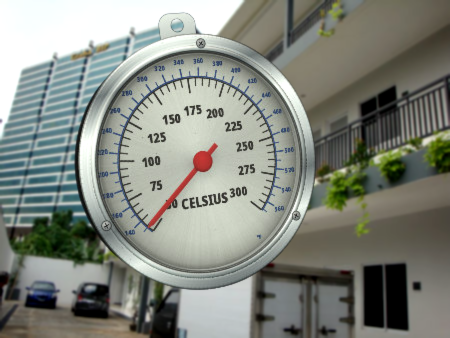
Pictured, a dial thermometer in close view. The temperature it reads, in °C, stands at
55 °C
